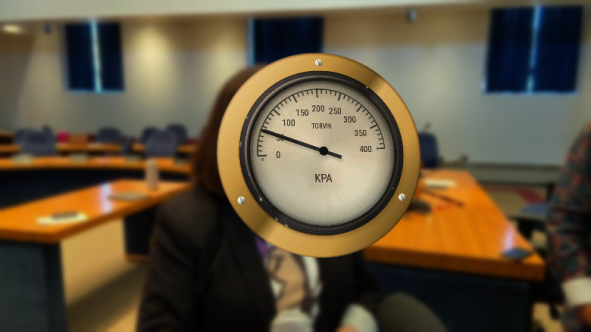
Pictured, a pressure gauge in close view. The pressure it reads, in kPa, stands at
50 kPa
